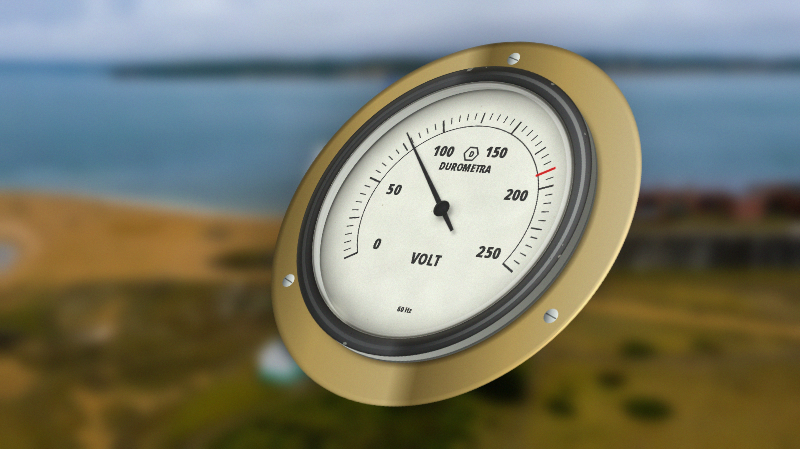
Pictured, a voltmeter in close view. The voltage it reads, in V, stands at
80 V
